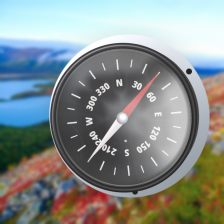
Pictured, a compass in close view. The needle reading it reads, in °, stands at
45 °
